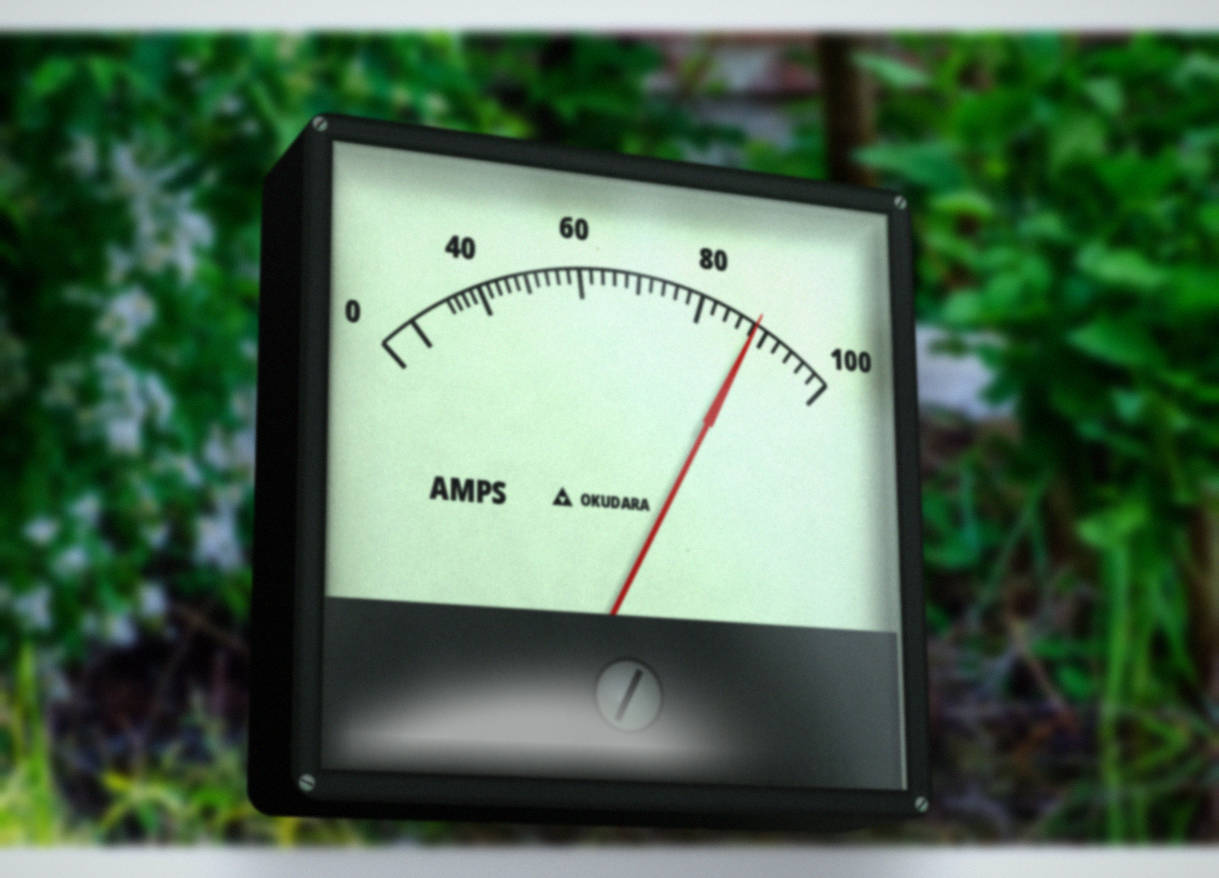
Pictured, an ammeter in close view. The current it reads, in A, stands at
88 A
